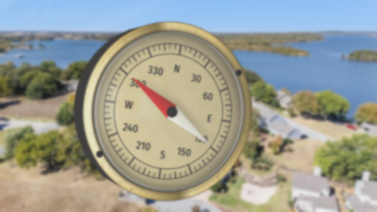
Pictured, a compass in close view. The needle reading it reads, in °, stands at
300 °
